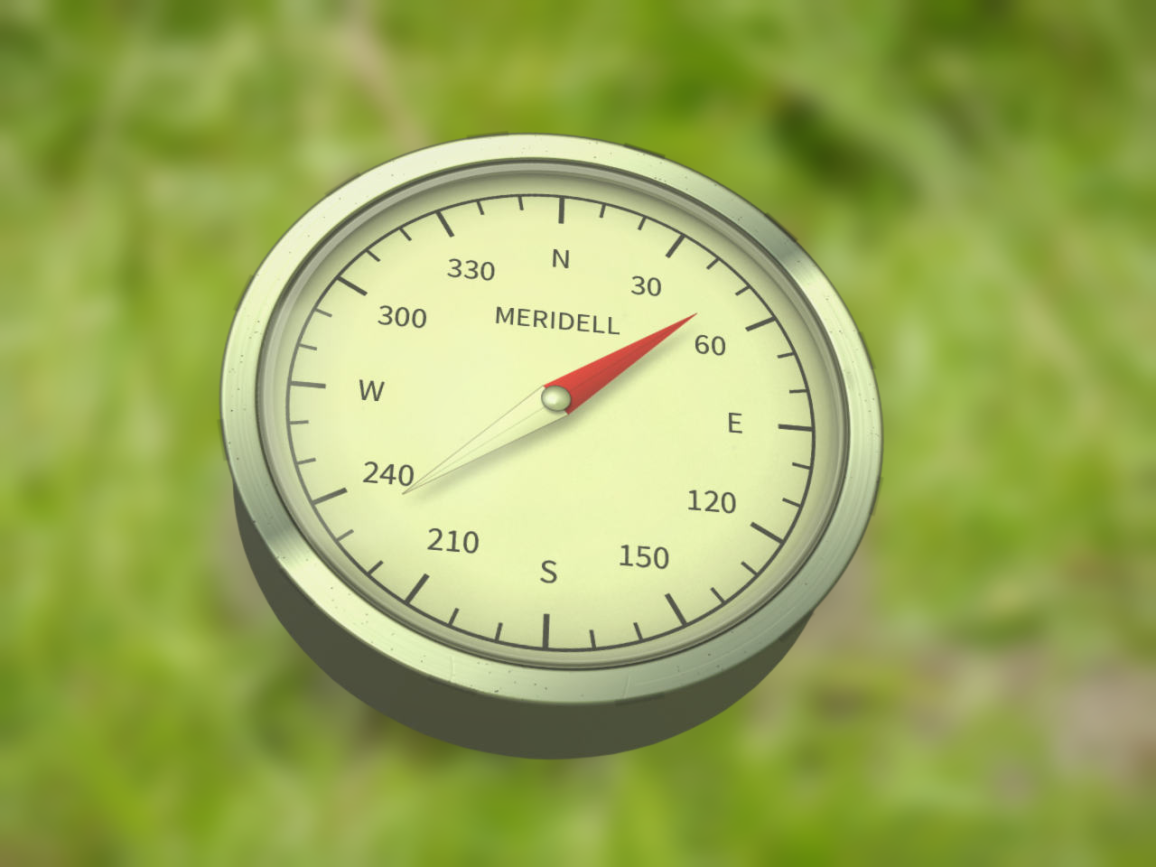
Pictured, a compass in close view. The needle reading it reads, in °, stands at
50 °
